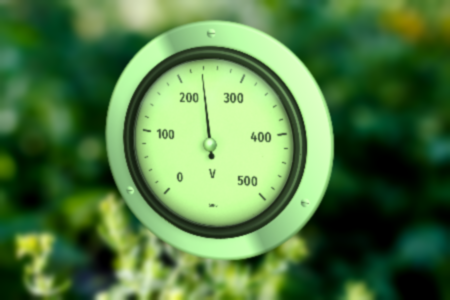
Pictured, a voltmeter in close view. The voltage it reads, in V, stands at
240 V
